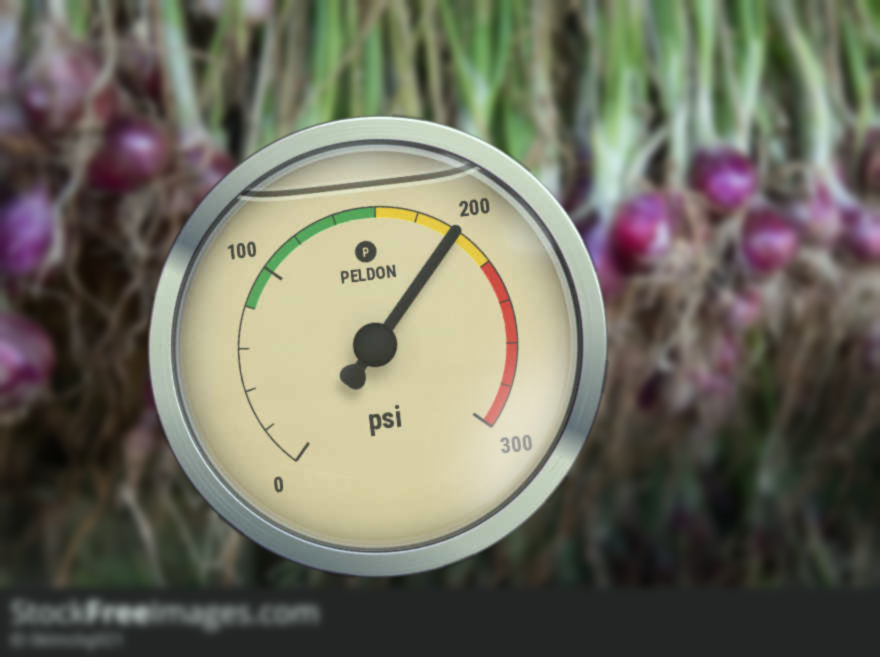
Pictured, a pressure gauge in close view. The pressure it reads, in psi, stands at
200 psi
